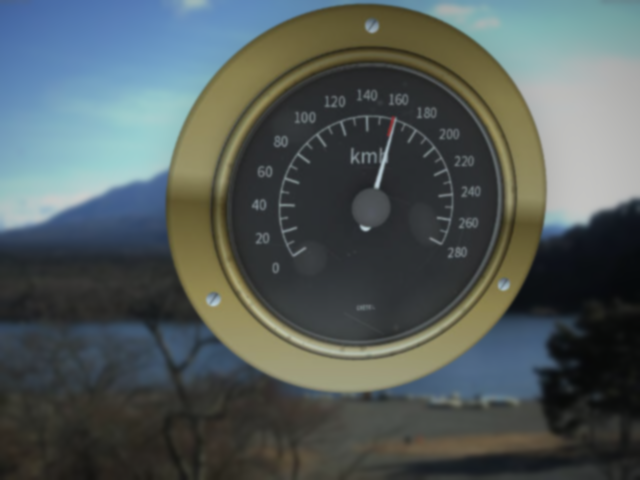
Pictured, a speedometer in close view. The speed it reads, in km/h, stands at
160 km/h
